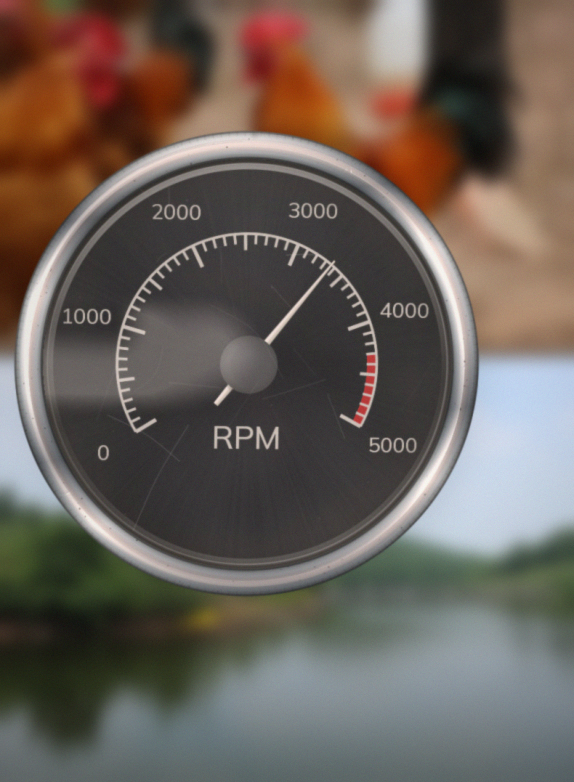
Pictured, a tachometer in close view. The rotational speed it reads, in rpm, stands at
3350 rpm
